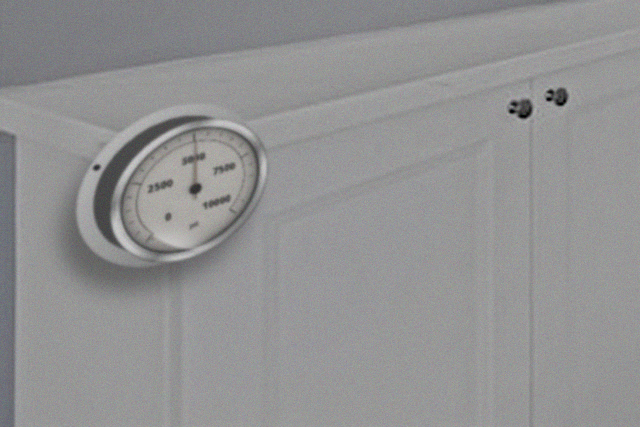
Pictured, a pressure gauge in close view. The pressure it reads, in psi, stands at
5000 psi
